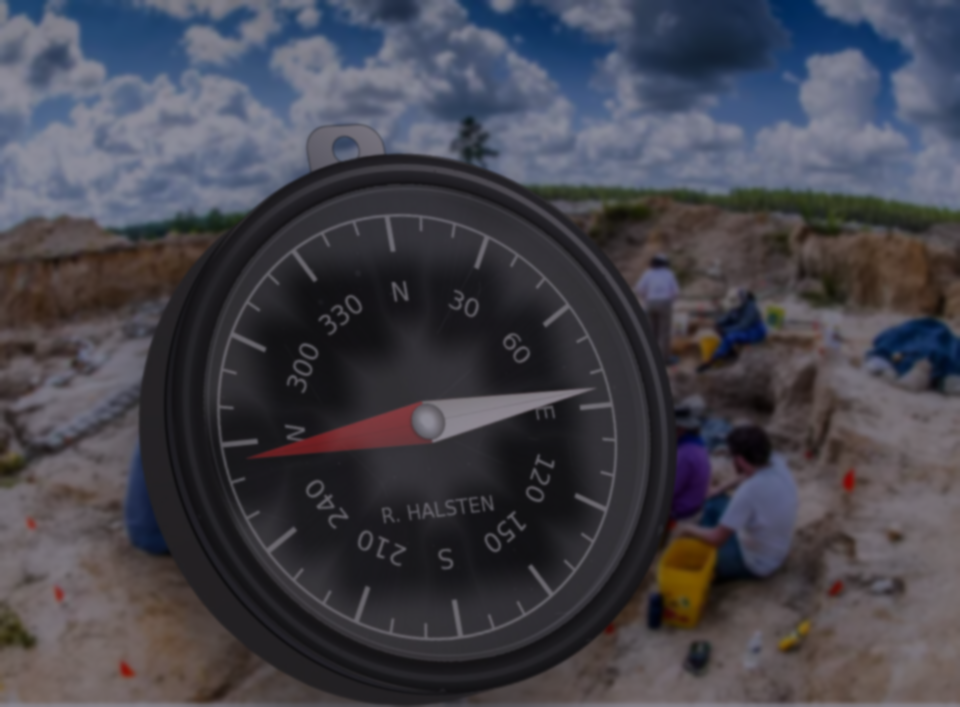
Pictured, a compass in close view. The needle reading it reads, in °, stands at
265 °
